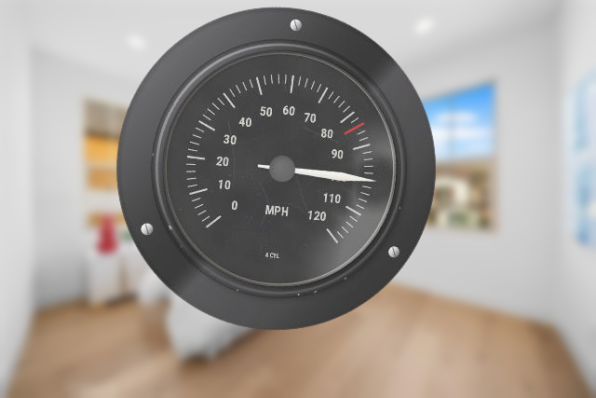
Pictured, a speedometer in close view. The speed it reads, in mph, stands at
100 mph
